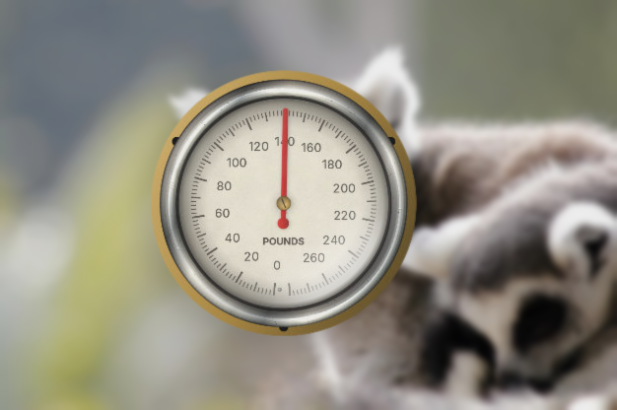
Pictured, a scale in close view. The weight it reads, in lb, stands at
140 lb
